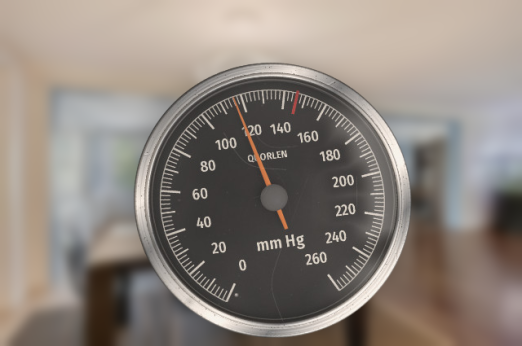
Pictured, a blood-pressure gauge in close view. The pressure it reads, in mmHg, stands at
116 mmHg
